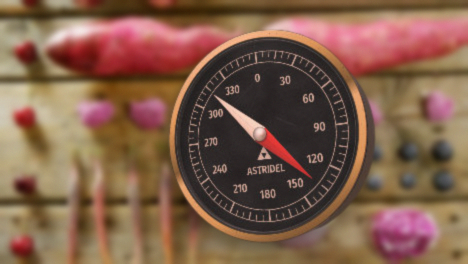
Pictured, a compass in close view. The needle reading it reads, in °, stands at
135 °
